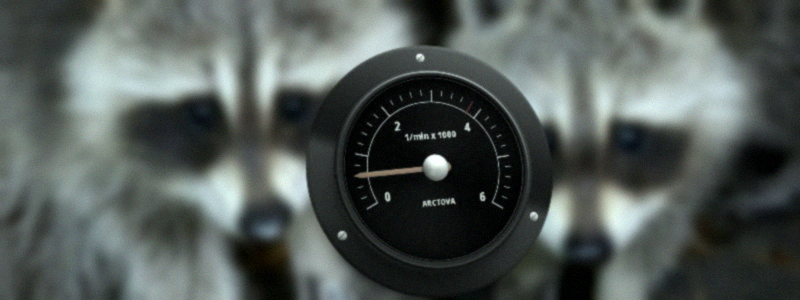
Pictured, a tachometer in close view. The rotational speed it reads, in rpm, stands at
600 rpm
